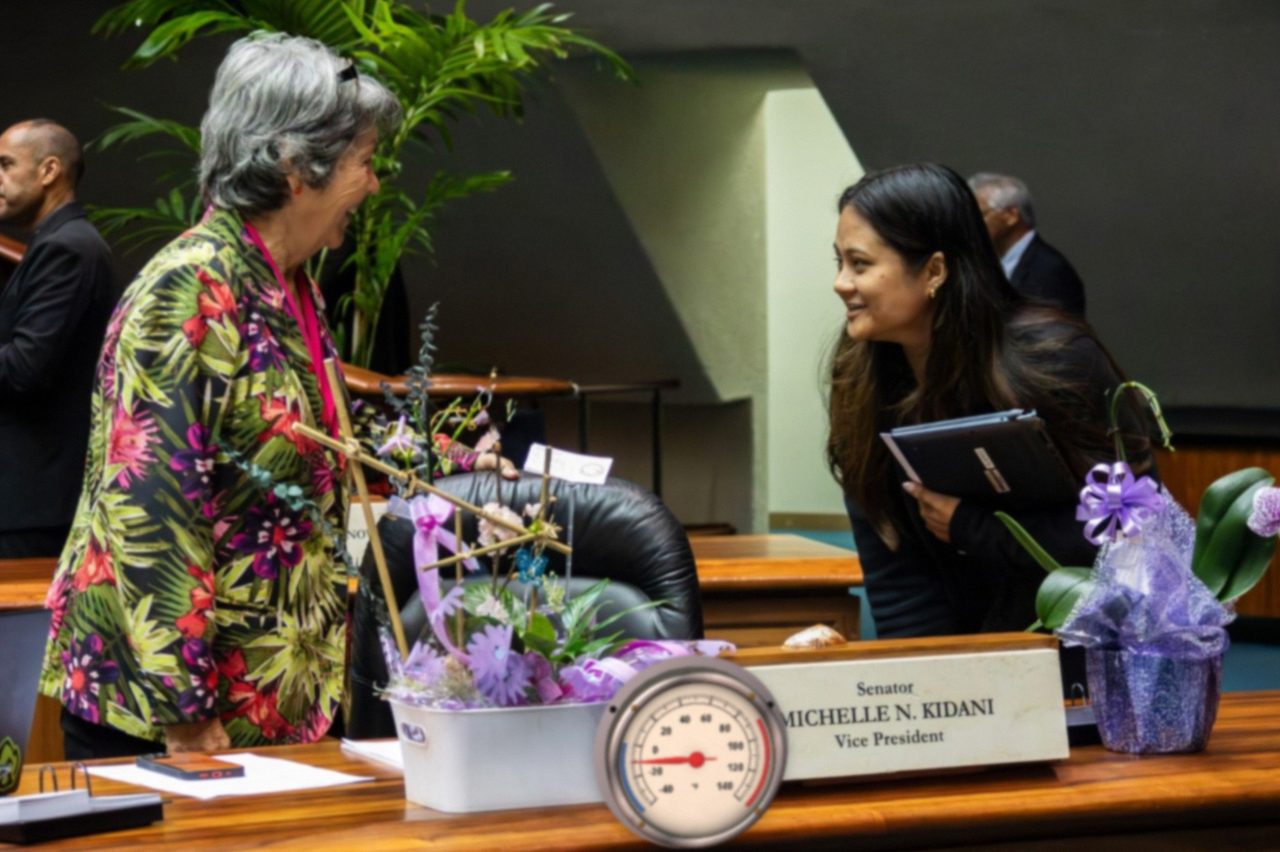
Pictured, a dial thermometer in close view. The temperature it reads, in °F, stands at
-10 °F
